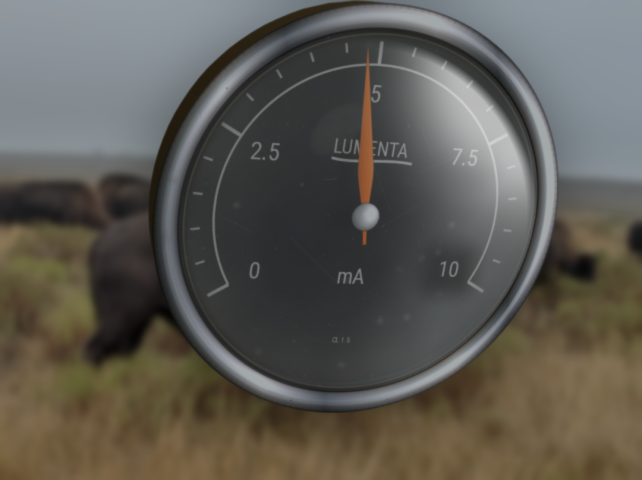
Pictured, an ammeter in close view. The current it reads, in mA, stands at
4.75 mA
